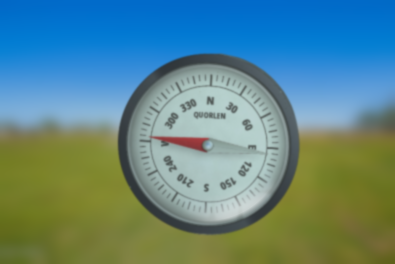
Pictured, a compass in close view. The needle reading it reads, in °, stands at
275 °
